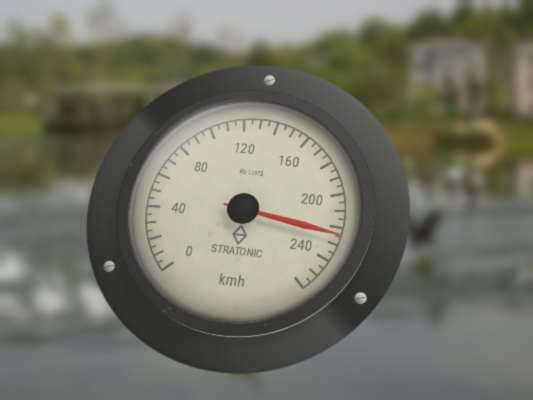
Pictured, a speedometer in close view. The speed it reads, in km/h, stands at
225 km/h
